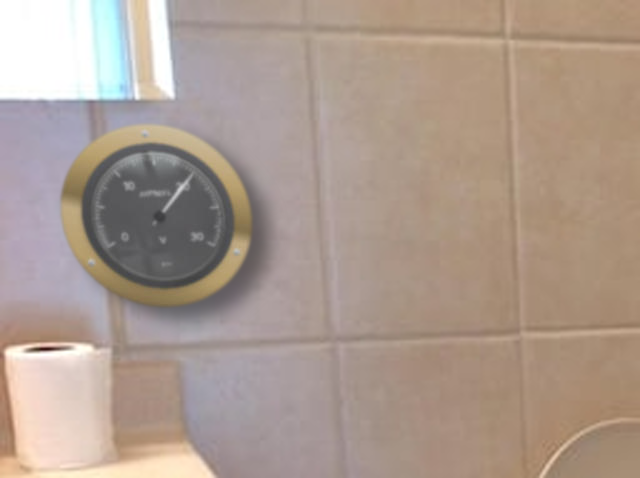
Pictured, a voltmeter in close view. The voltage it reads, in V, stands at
20 V
